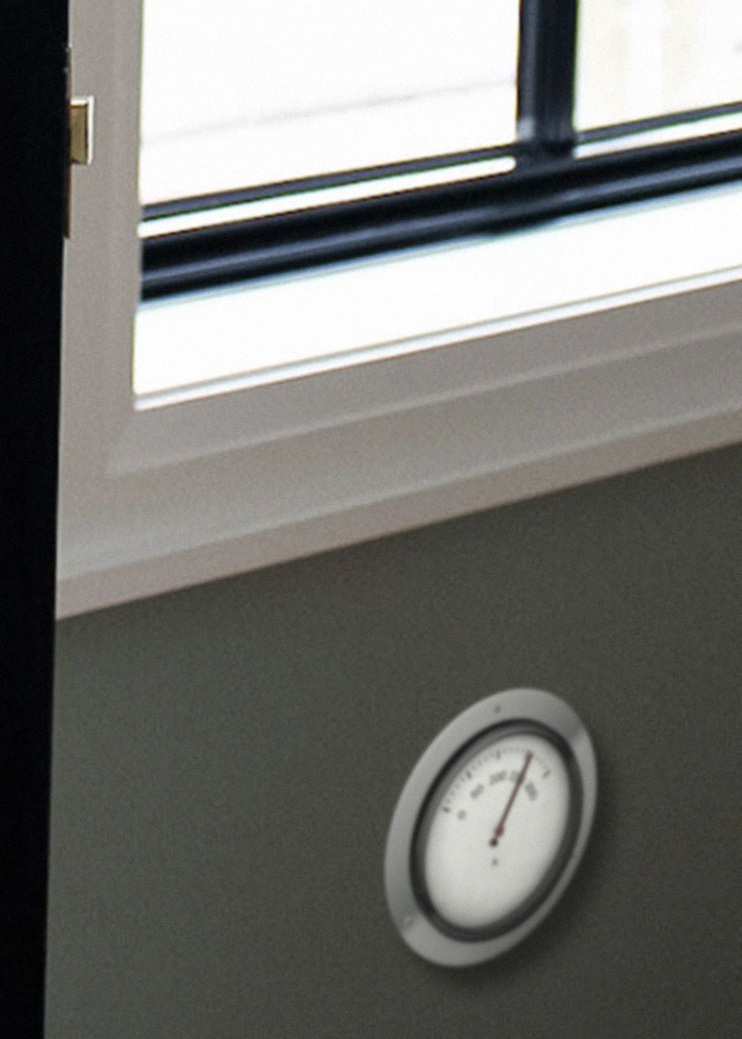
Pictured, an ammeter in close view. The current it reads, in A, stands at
150 A
